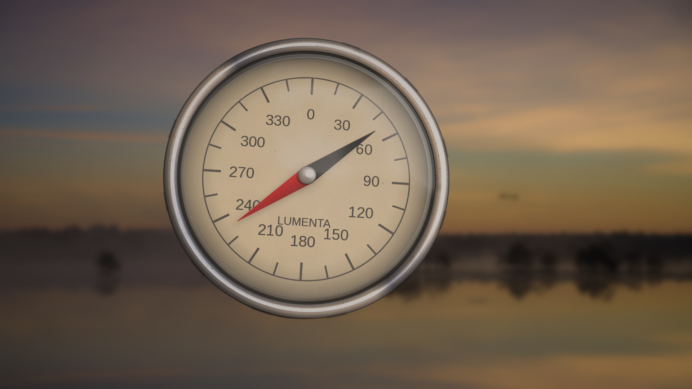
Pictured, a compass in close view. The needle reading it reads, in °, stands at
232.5 °
